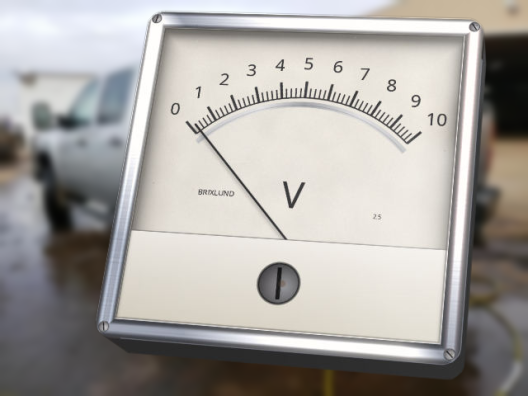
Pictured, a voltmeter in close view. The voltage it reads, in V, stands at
0.2 V
